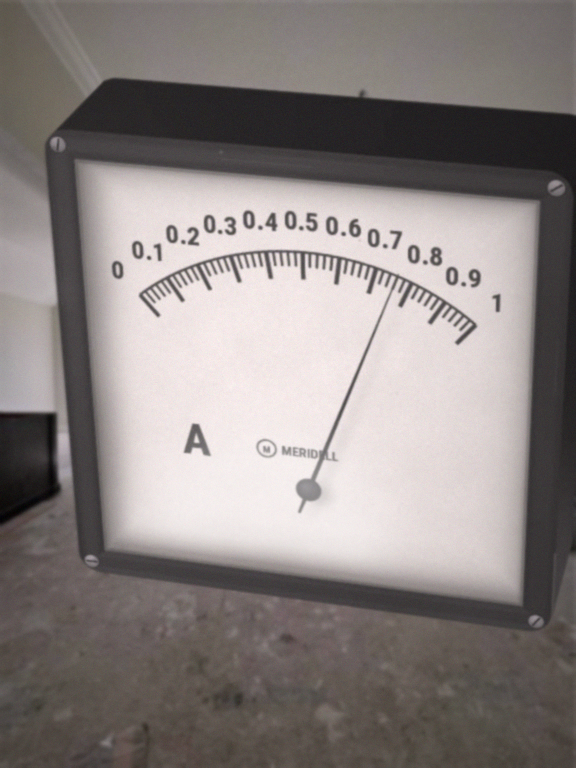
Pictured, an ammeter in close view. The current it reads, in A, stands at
0.76 A
